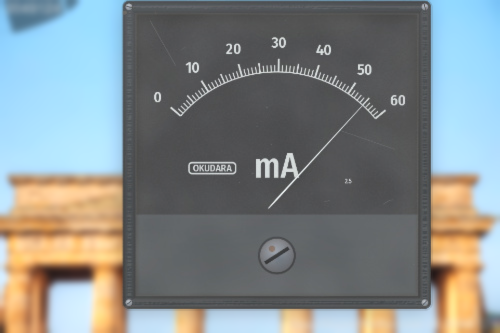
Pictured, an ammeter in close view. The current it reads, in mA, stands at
55 mA
